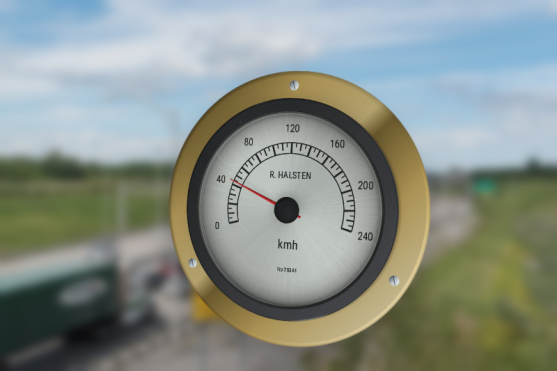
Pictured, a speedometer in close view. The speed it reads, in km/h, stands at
45 km/h
